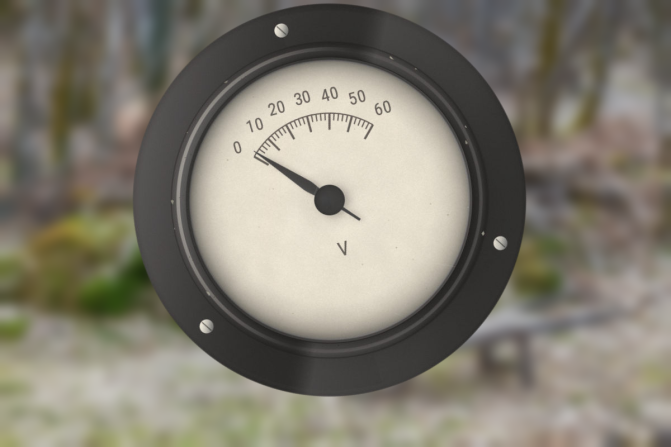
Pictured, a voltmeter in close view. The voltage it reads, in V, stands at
2 V
